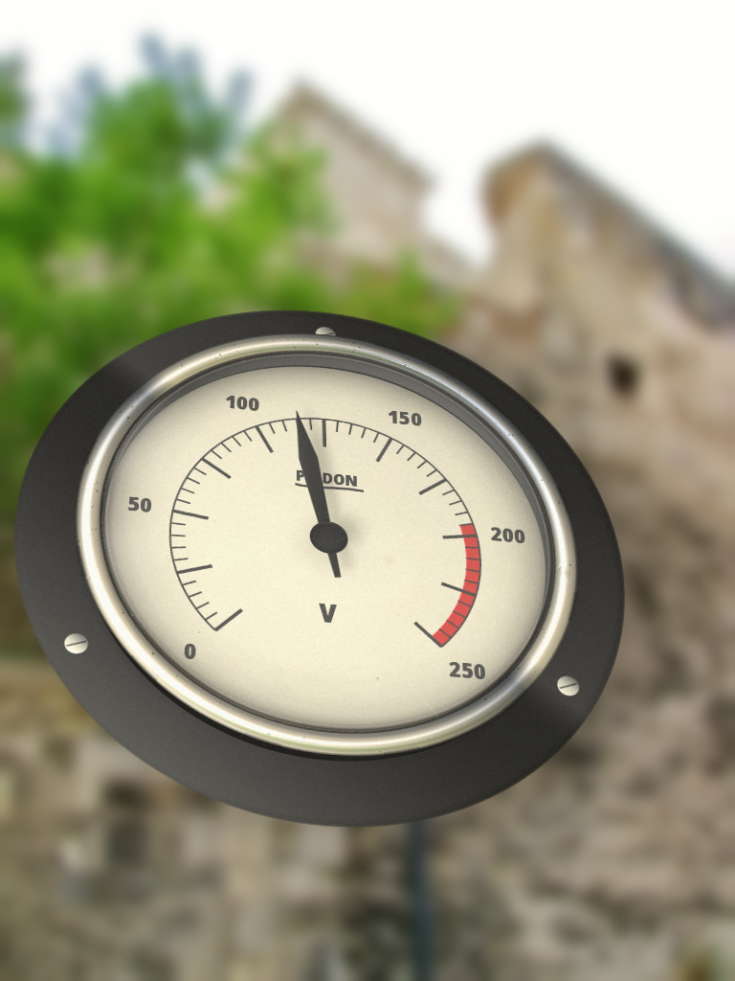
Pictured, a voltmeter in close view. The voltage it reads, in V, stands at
115 V
